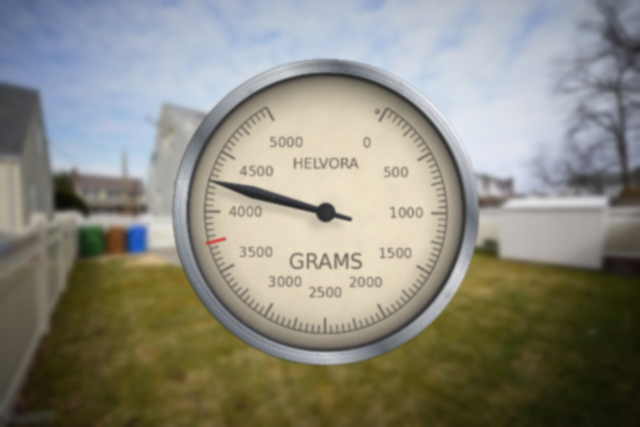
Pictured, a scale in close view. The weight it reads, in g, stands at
4250 g
